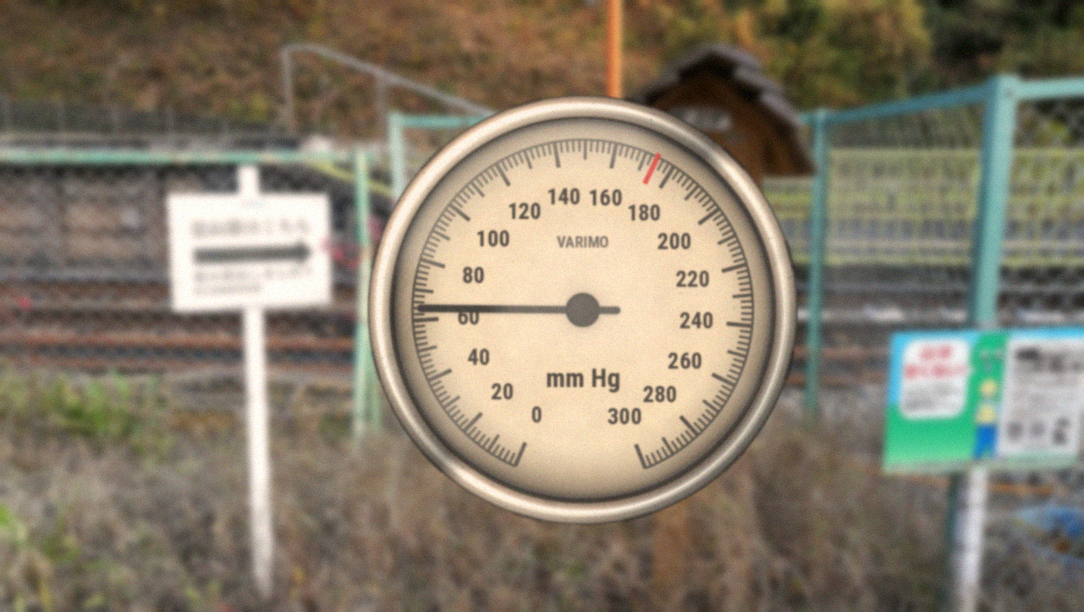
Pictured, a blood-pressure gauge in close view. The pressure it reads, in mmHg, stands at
64 mmHg
